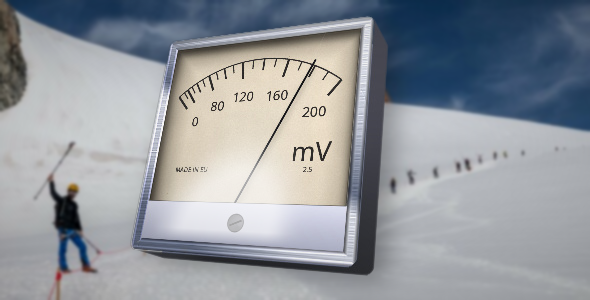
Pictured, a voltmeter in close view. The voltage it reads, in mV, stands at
180 mV
